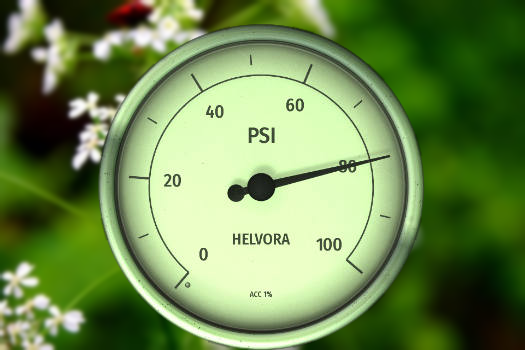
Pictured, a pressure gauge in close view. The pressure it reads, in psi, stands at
80 psi
